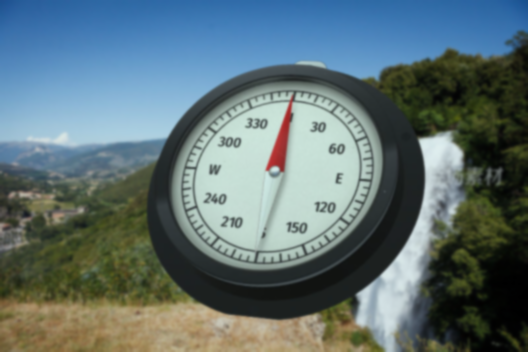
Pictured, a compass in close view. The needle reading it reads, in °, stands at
0 °
